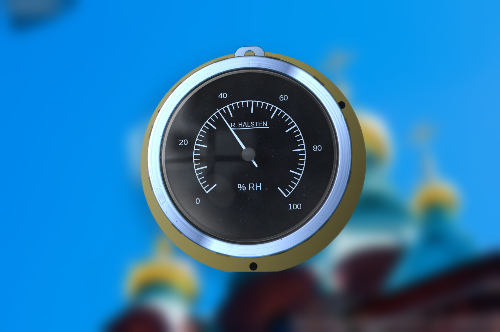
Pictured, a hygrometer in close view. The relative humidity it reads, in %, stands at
36 %
